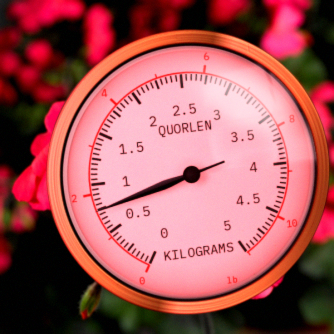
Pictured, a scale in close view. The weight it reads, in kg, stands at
0.75 kg
